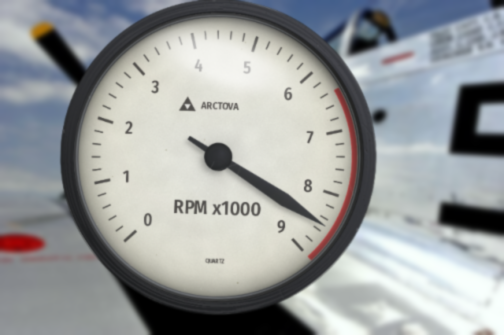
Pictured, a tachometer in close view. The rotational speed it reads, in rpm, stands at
8500 rpm
